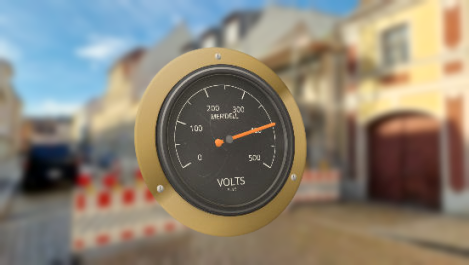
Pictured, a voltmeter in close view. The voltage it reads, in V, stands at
400 V
